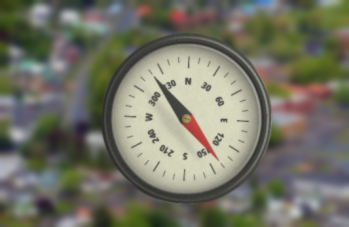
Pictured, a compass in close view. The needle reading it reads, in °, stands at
140 °
